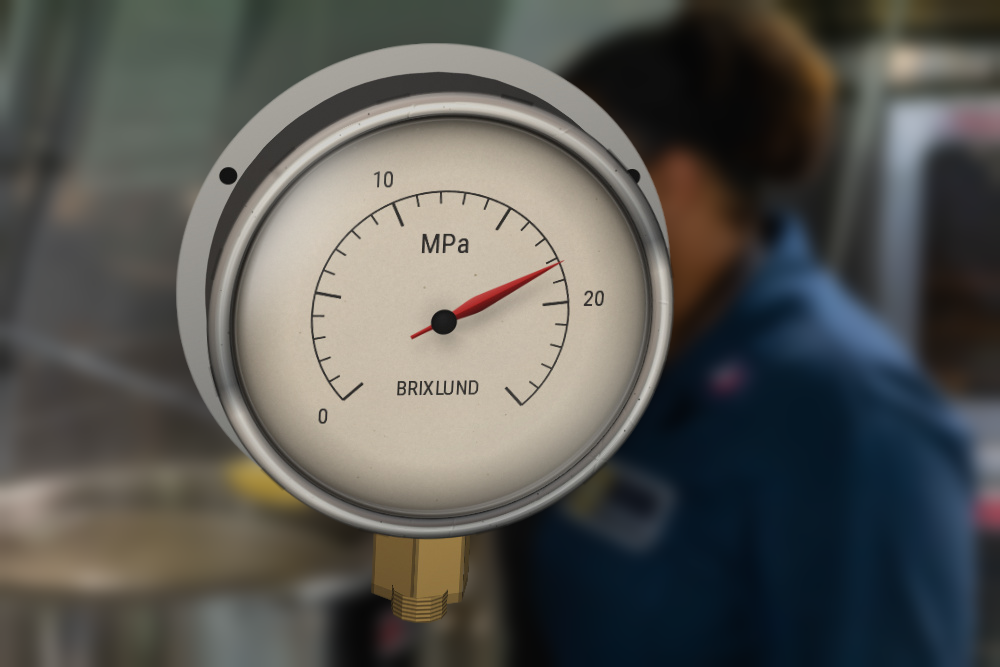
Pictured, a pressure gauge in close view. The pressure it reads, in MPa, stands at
18 MPa
